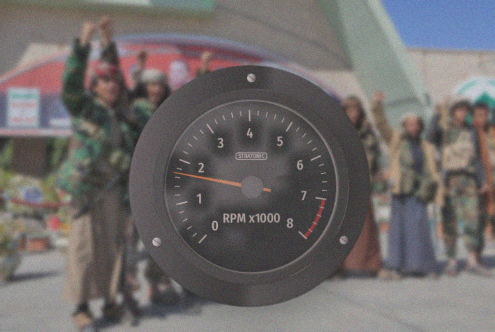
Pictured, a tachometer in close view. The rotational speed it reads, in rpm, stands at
1700 rpm
